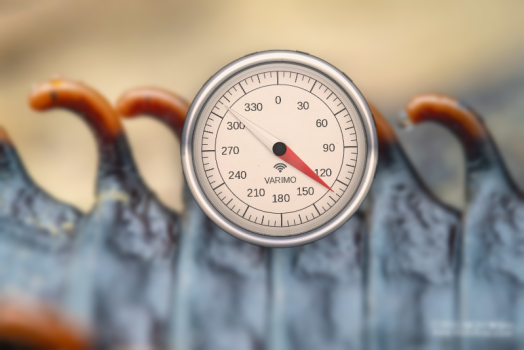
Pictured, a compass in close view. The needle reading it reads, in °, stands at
130 °
